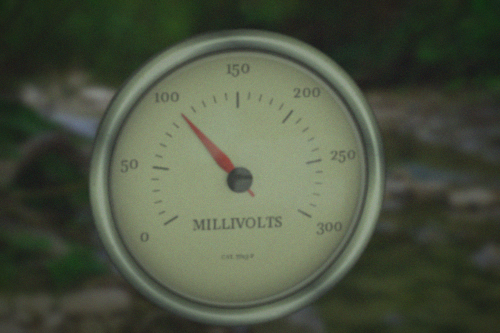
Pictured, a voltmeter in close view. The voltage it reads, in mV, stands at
100 mV
